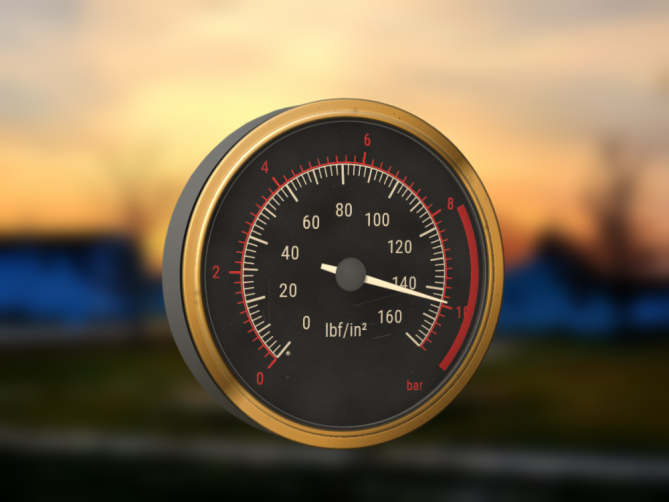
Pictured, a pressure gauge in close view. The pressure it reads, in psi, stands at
144 psi
